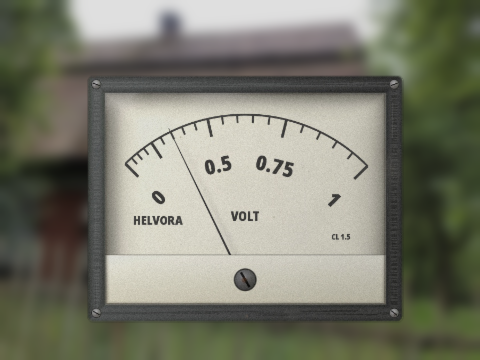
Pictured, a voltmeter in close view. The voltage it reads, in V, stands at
0.35 V
